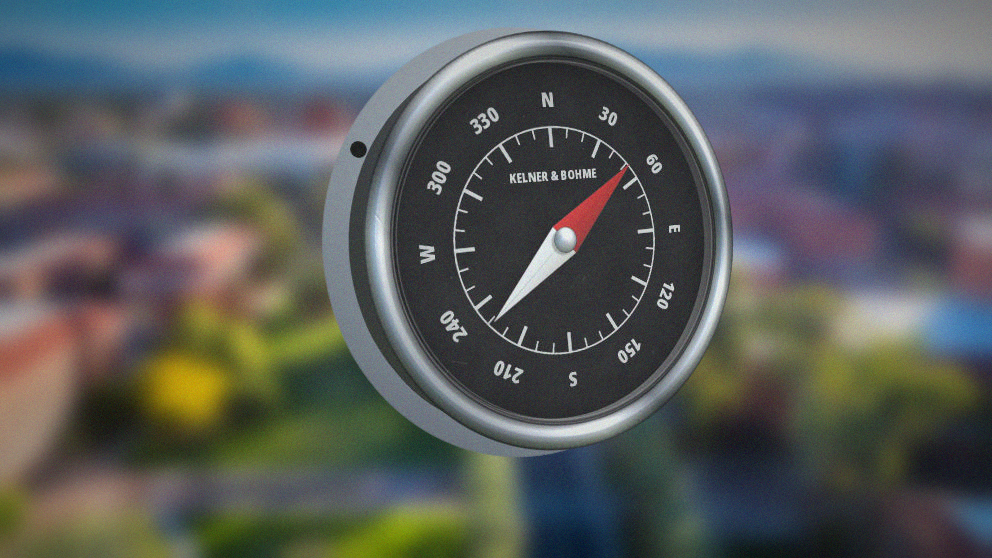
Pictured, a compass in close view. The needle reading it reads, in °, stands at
50 °
